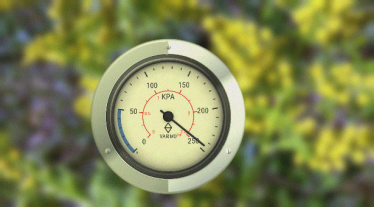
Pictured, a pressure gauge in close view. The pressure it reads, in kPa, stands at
245 kPa
